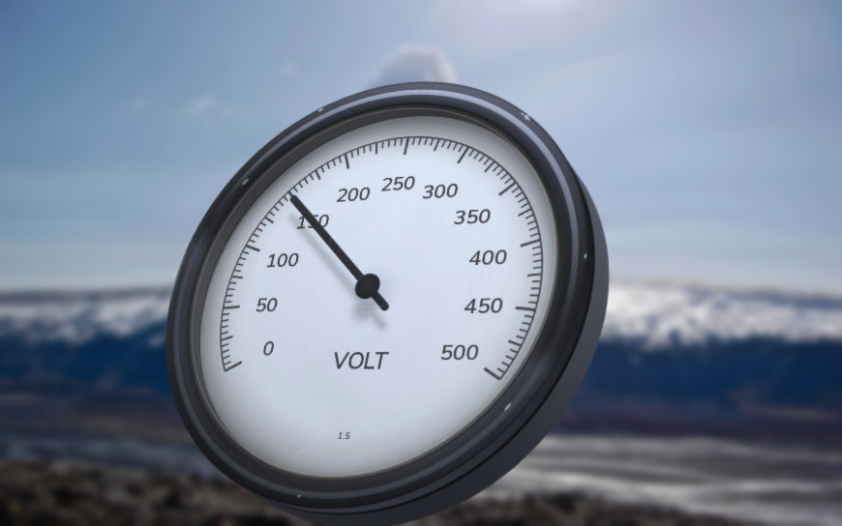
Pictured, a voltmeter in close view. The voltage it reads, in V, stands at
150 V
